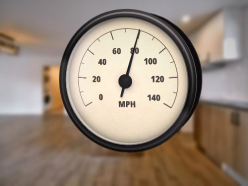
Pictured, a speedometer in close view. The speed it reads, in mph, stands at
80 mph
